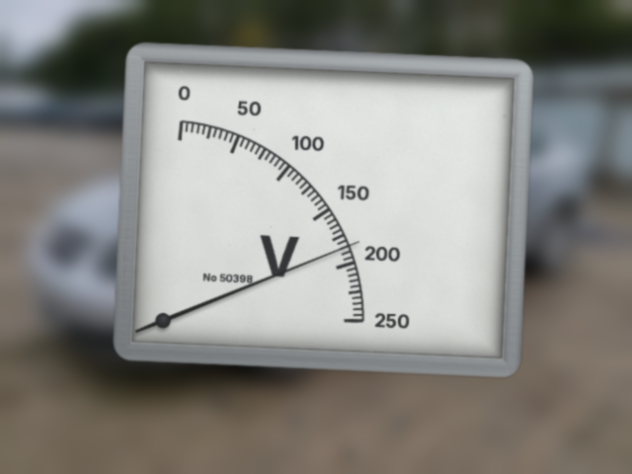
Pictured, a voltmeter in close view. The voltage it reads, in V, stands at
185 V
